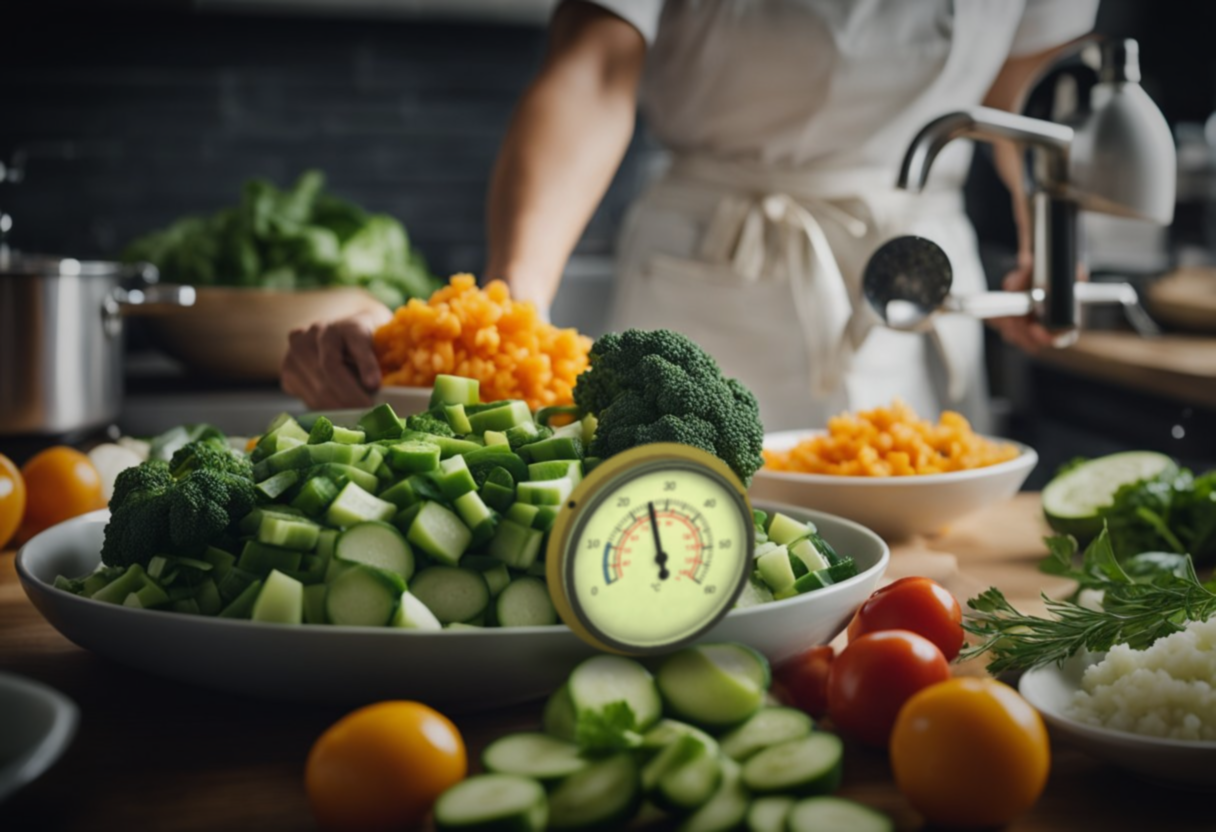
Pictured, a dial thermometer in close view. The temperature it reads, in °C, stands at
25 °C
